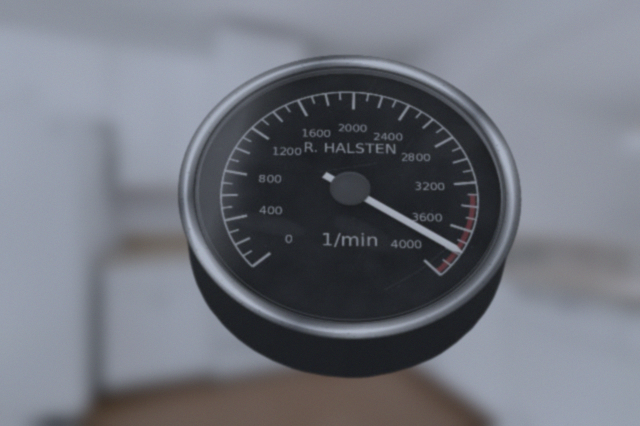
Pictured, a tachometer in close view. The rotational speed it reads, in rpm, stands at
3800 rpm
